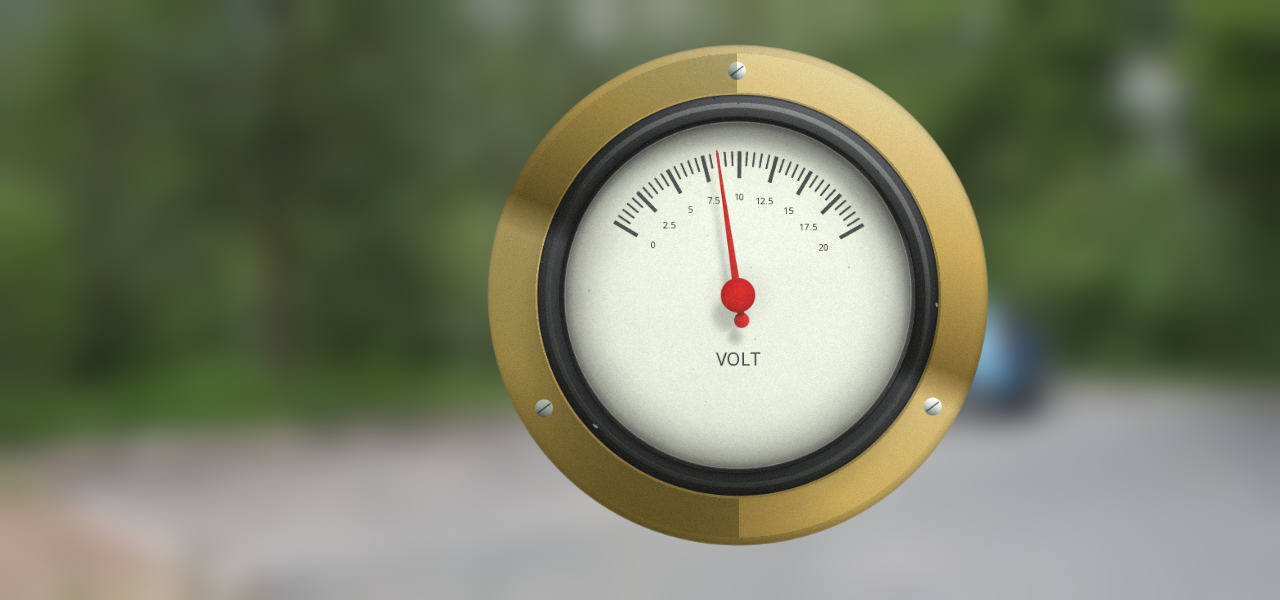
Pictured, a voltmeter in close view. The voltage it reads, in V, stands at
8.5 V
